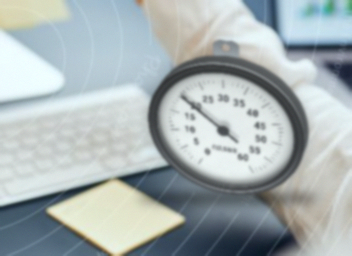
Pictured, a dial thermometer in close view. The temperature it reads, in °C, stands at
20 °C
